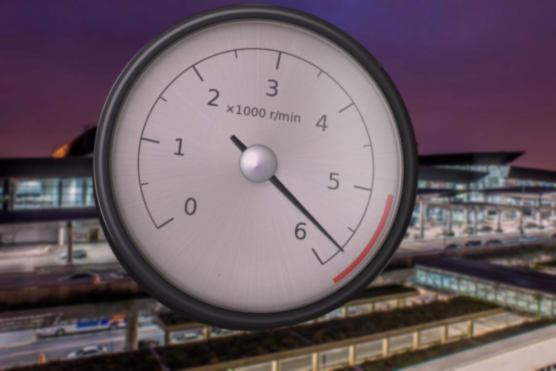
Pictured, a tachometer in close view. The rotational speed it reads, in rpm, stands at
5750 rpm
